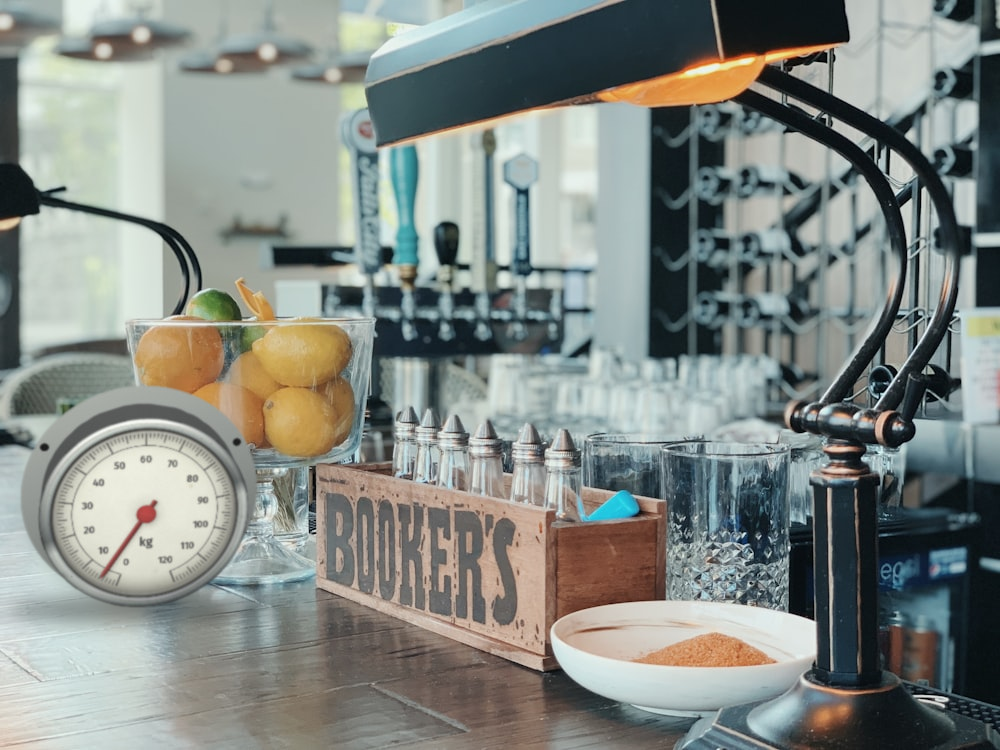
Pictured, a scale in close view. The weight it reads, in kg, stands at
5 kg
